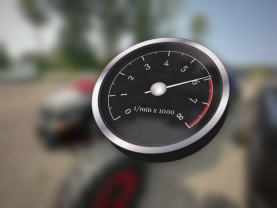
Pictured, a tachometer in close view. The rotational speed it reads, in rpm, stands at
6000 rpm
